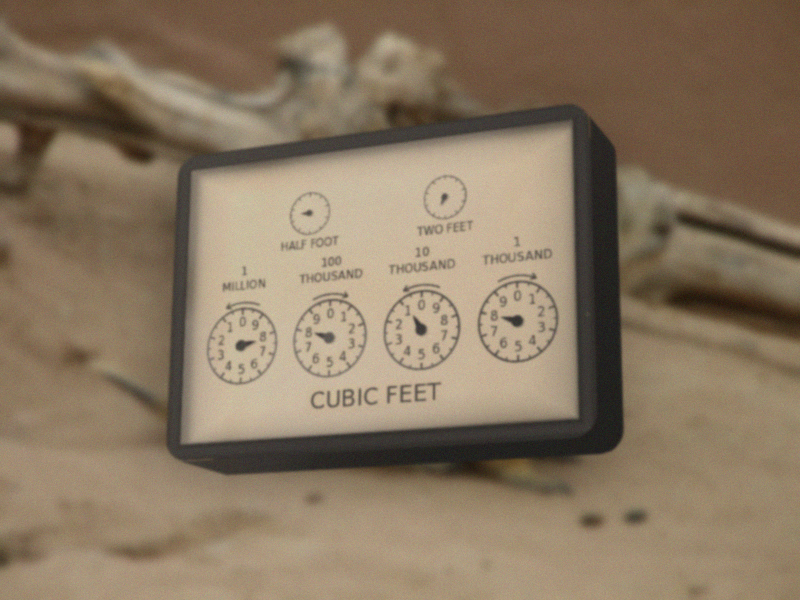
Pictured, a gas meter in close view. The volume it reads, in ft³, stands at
780800 ft³
